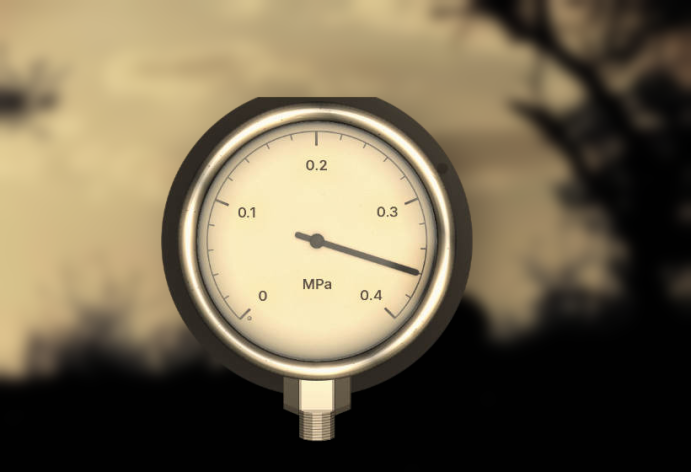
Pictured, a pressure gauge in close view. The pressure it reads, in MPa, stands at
0.36 MPa
